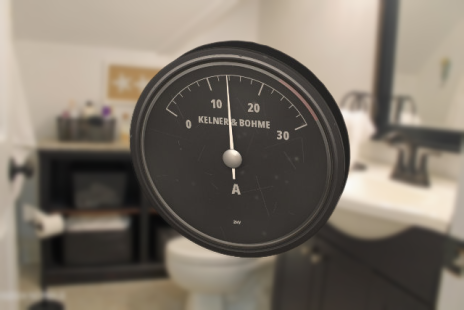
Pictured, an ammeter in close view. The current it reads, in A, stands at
14 A
